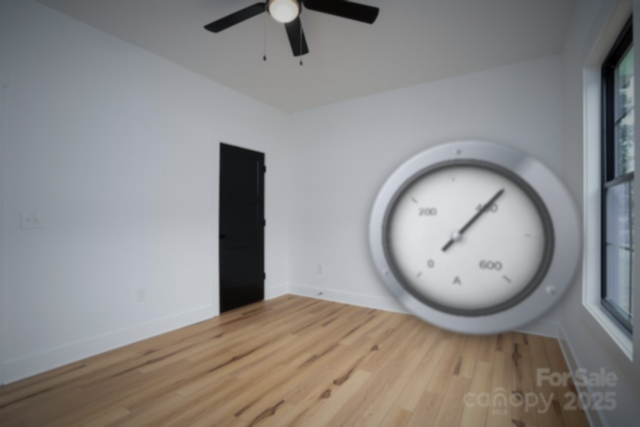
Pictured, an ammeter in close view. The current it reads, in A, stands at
400 A
